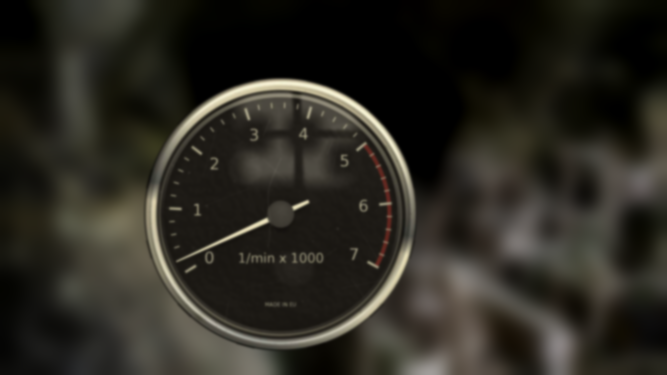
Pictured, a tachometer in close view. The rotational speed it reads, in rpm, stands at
200 rpm
